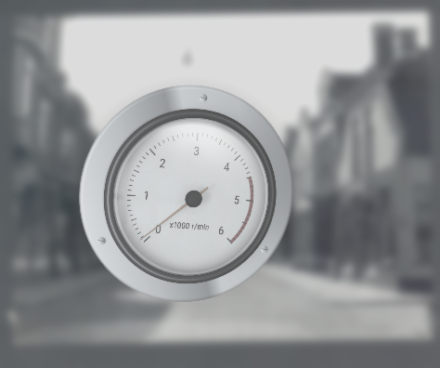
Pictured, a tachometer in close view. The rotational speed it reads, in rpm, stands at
100 rpm
